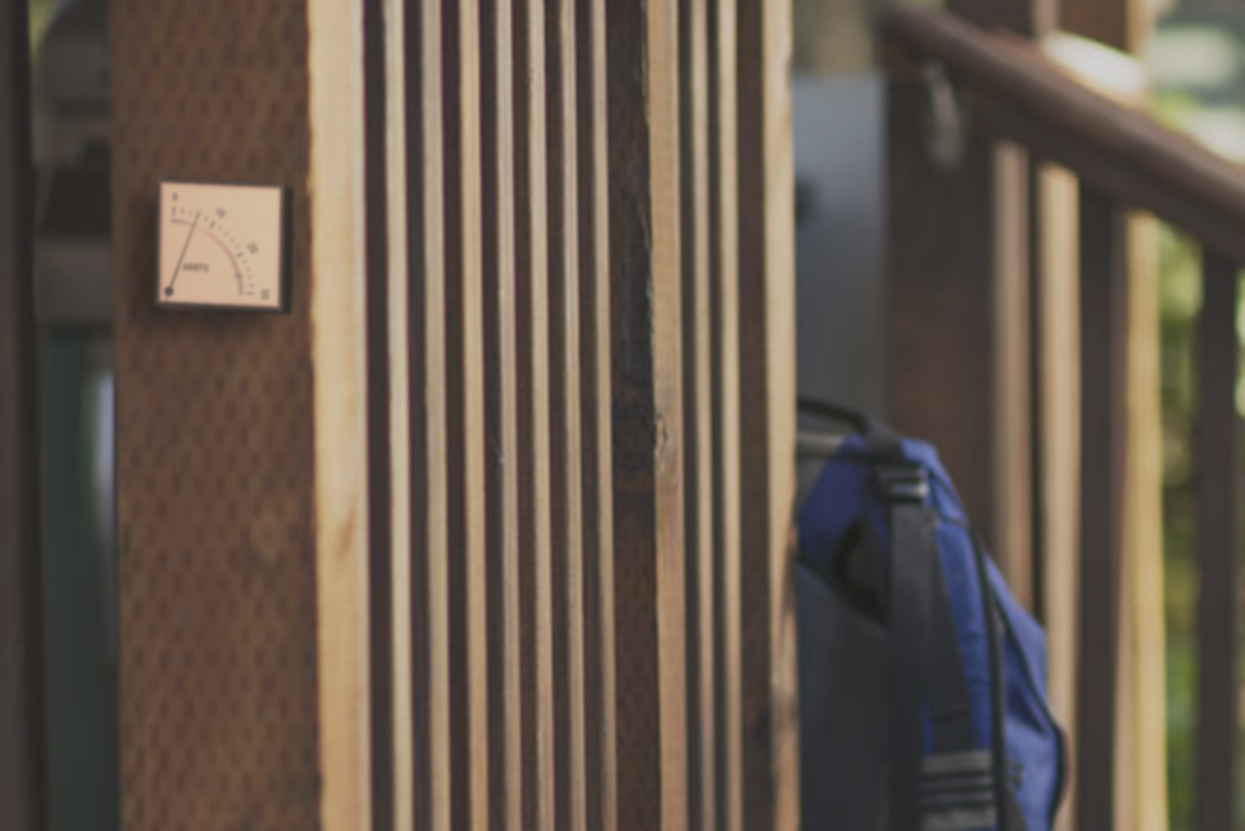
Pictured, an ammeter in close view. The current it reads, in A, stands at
6 A
